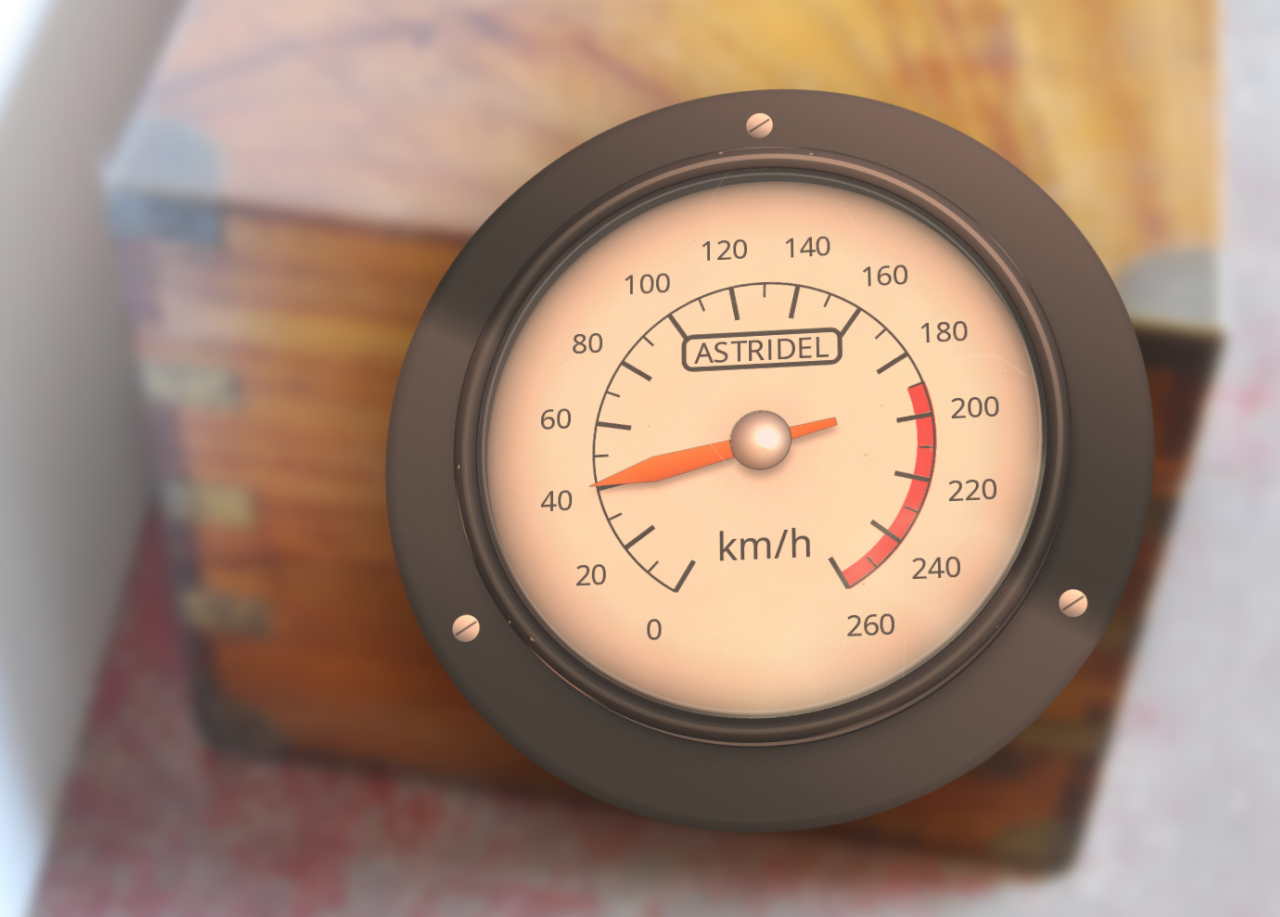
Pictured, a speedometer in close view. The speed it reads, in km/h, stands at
40 km/h
